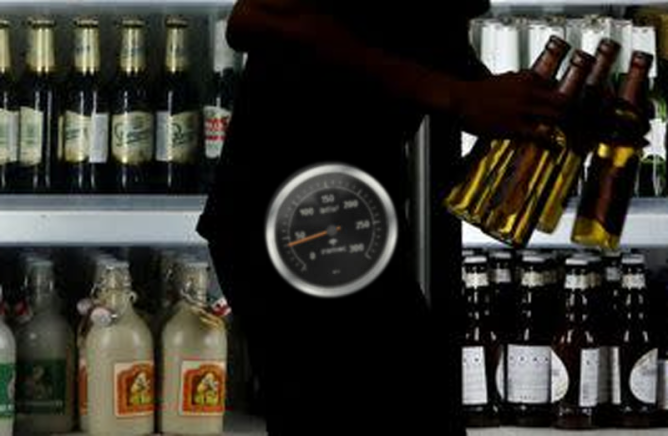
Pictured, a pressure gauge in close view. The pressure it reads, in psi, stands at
40 psi
